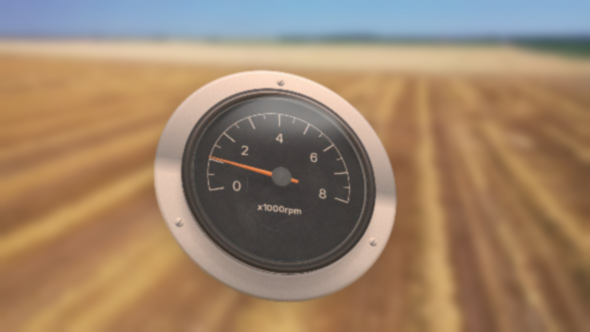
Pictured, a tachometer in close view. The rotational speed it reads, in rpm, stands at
1000 rpm
